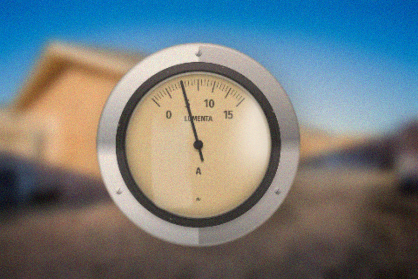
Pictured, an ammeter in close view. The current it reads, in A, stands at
5 A
